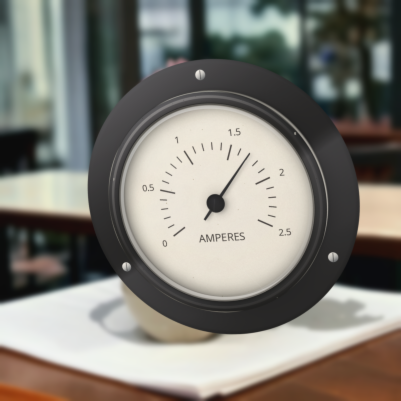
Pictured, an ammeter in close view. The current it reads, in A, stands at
1.7 A
